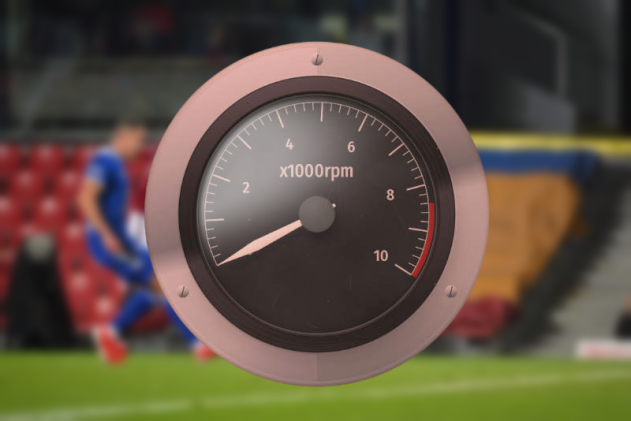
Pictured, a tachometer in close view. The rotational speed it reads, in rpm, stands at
0 rpm
